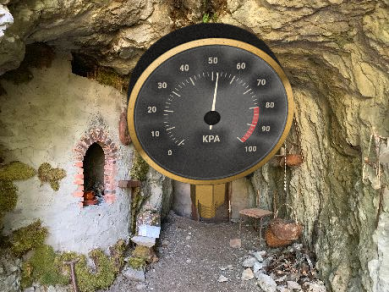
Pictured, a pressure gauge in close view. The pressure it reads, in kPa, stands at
52 kPa
